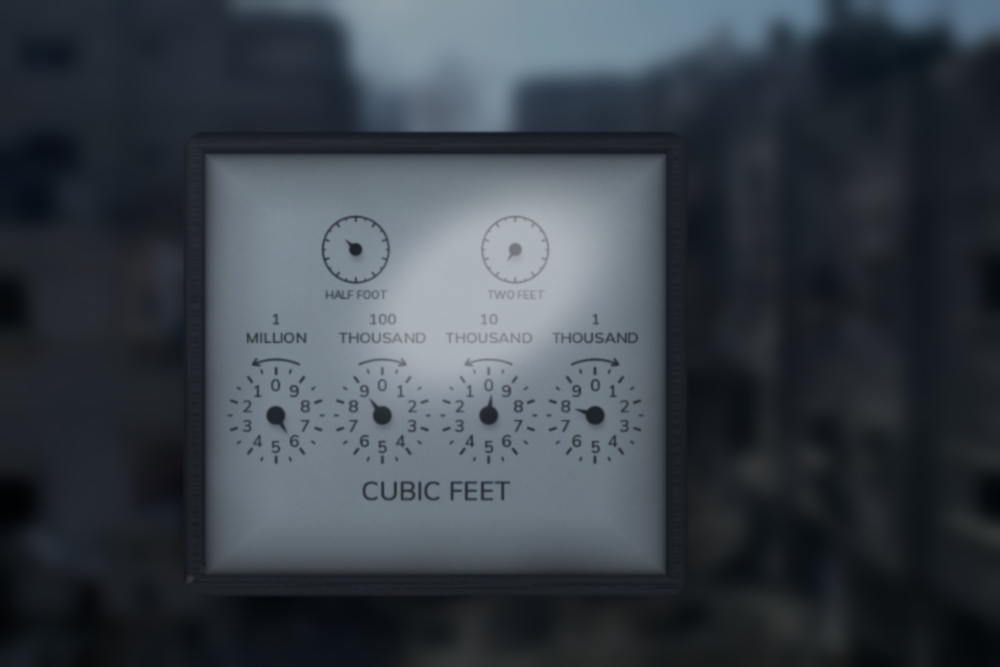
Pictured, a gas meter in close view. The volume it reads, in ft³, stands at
589800 ft³
